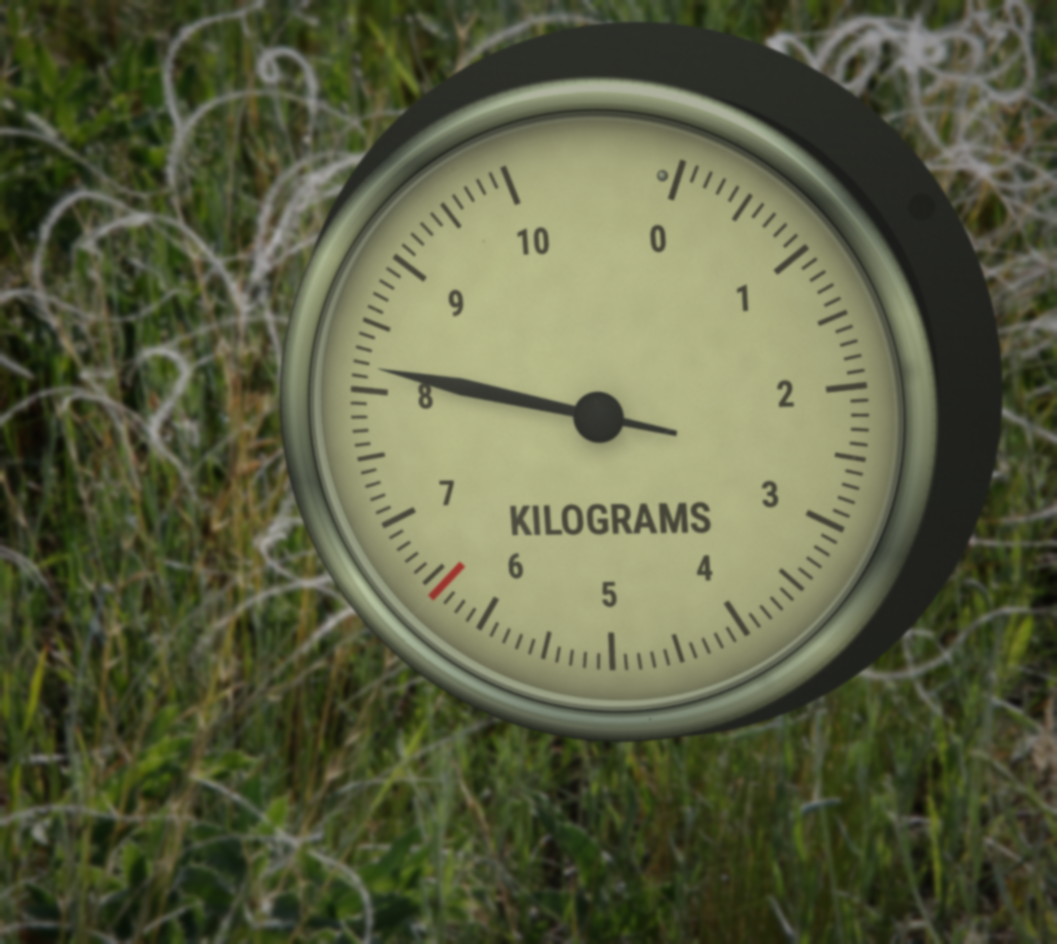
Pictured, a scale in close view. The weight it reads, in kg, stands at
8.2 kg
